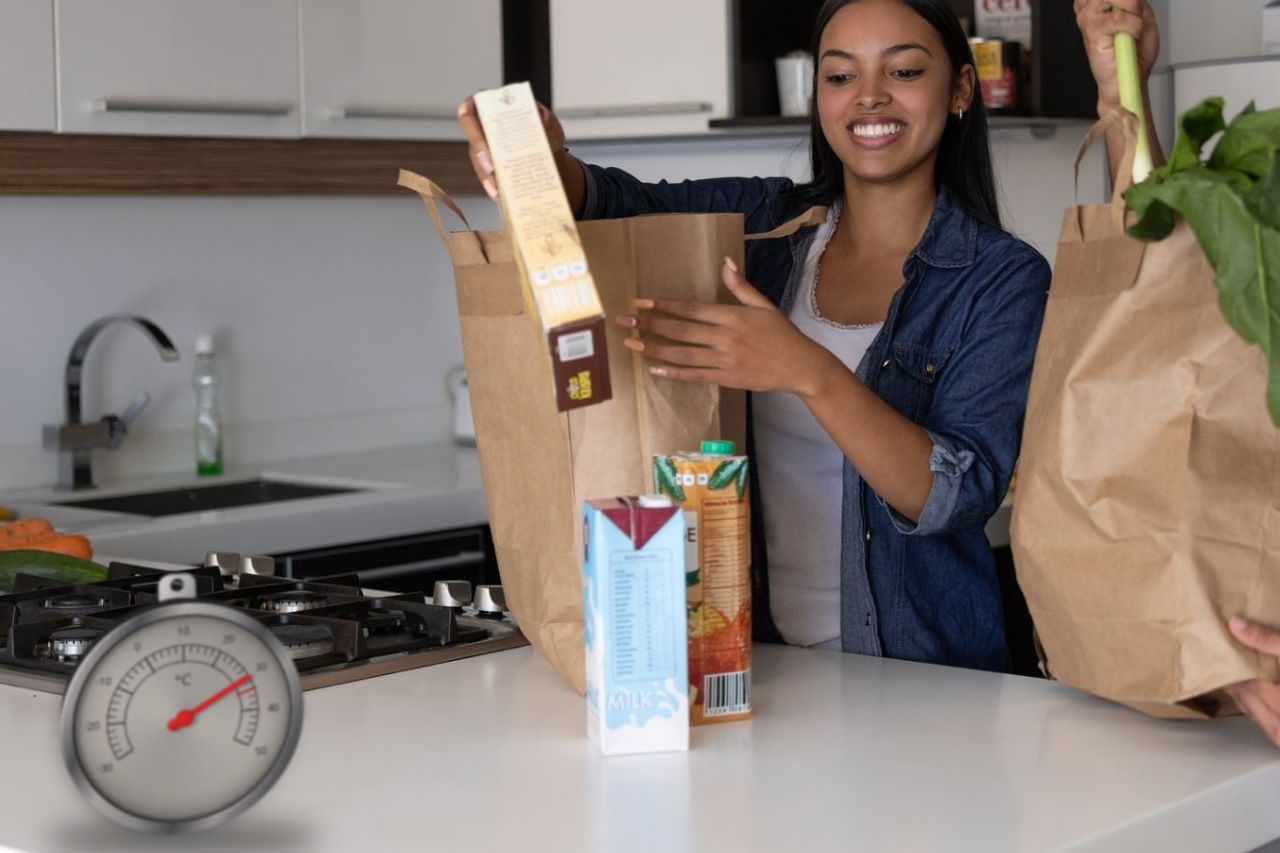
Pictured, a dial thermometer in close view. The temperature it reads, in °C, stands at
30 °C
